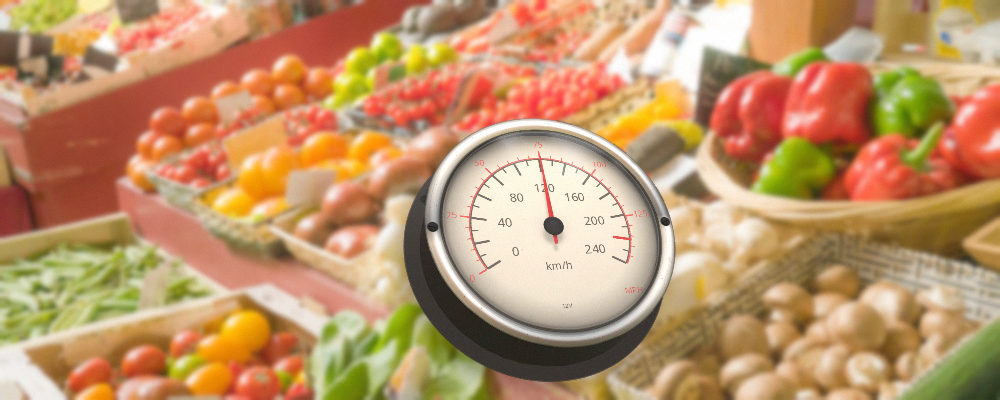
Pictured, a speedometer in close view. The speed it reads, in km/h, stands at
120 km/h
